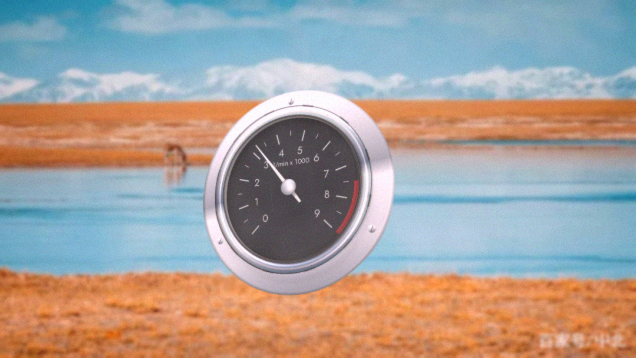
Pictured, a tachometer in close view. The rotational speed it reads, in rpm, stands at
3250 rpm
